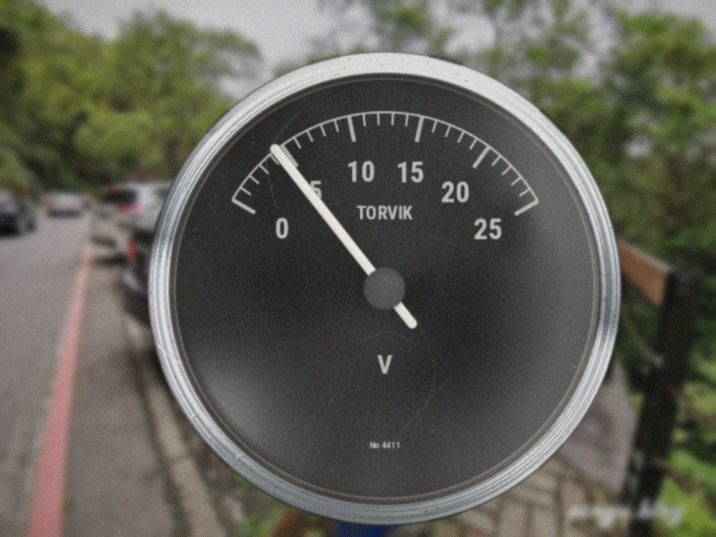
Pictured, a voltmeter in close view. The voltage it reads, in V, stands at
4.5 V
